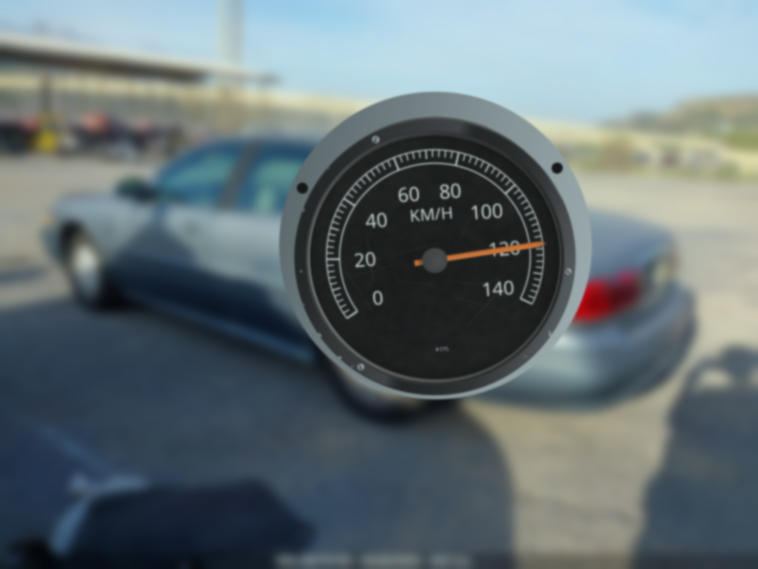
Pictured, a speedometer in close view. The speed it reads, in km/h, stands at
120 km/h
